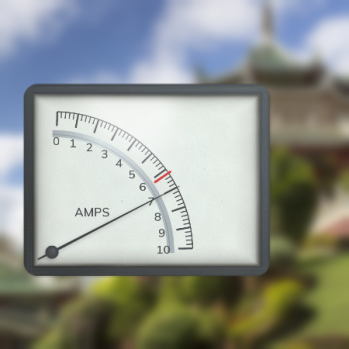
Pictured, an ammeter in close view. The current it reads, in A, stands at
7 A
